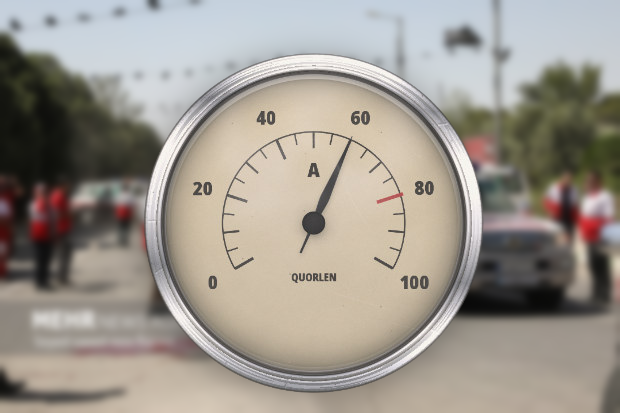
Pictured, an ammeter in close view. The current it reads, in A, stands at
60 A
